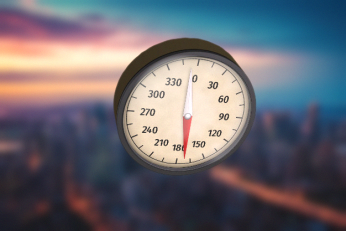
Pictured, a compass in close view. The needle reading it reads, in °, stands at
172.5 °
